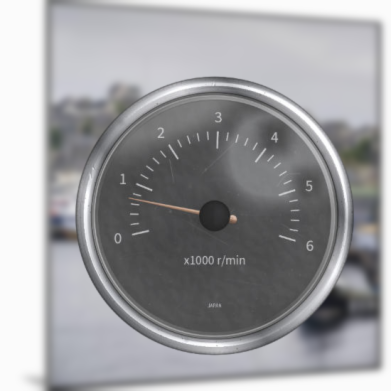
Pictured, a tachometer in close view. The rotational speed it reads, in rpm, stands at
700 rpm
